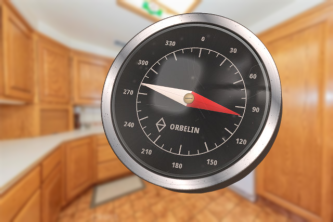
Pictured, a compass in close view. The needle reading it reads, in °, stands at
100 °
